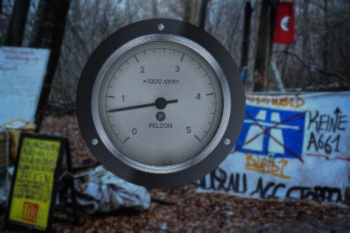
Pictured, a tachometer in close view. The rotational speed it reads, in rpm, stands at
700 rpm
